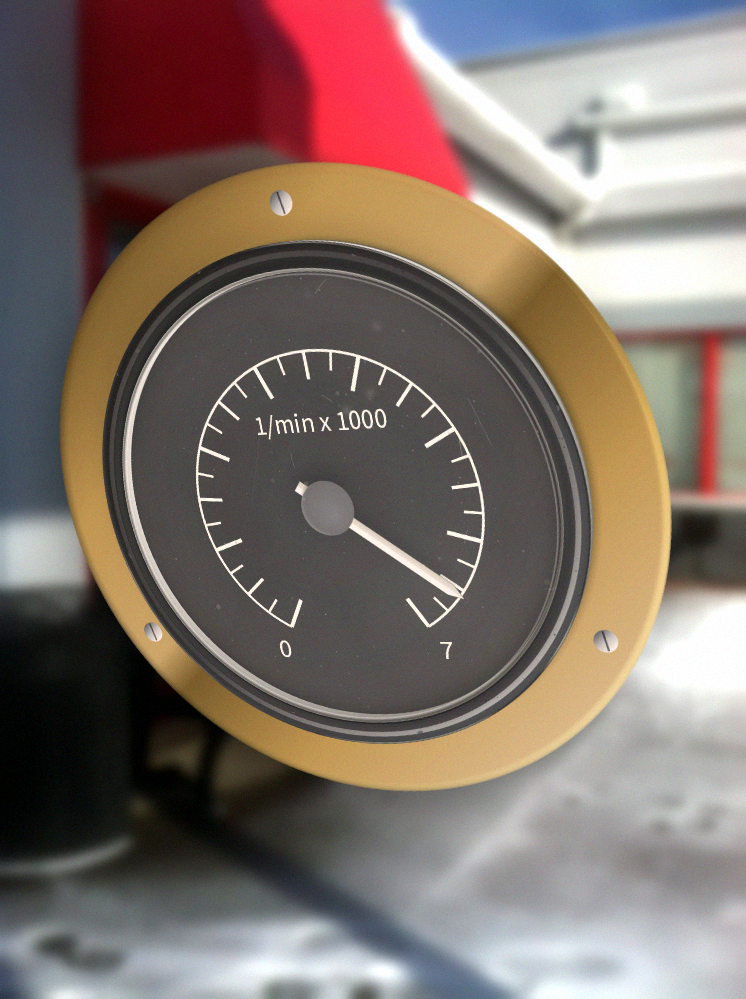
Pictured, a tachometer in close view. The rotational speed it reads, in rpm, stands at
6500 rpm
